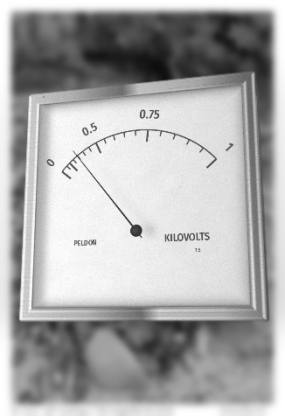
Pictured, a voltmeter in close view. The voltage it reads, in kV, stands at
0.35 kV
